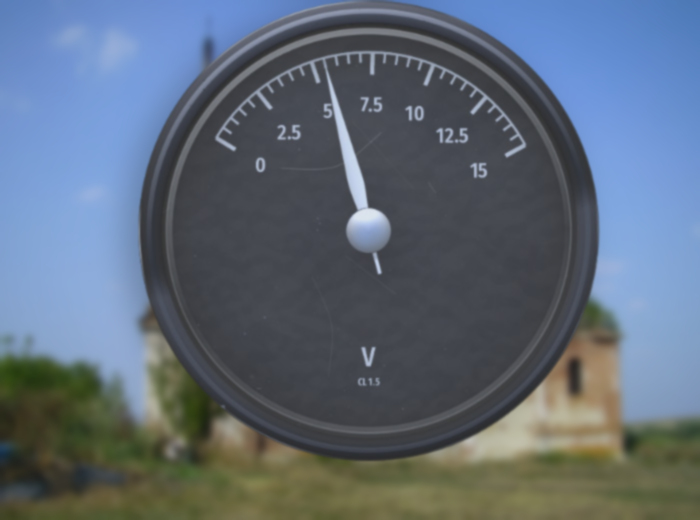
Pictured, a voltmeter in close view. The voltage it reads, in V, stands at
5.5 V
